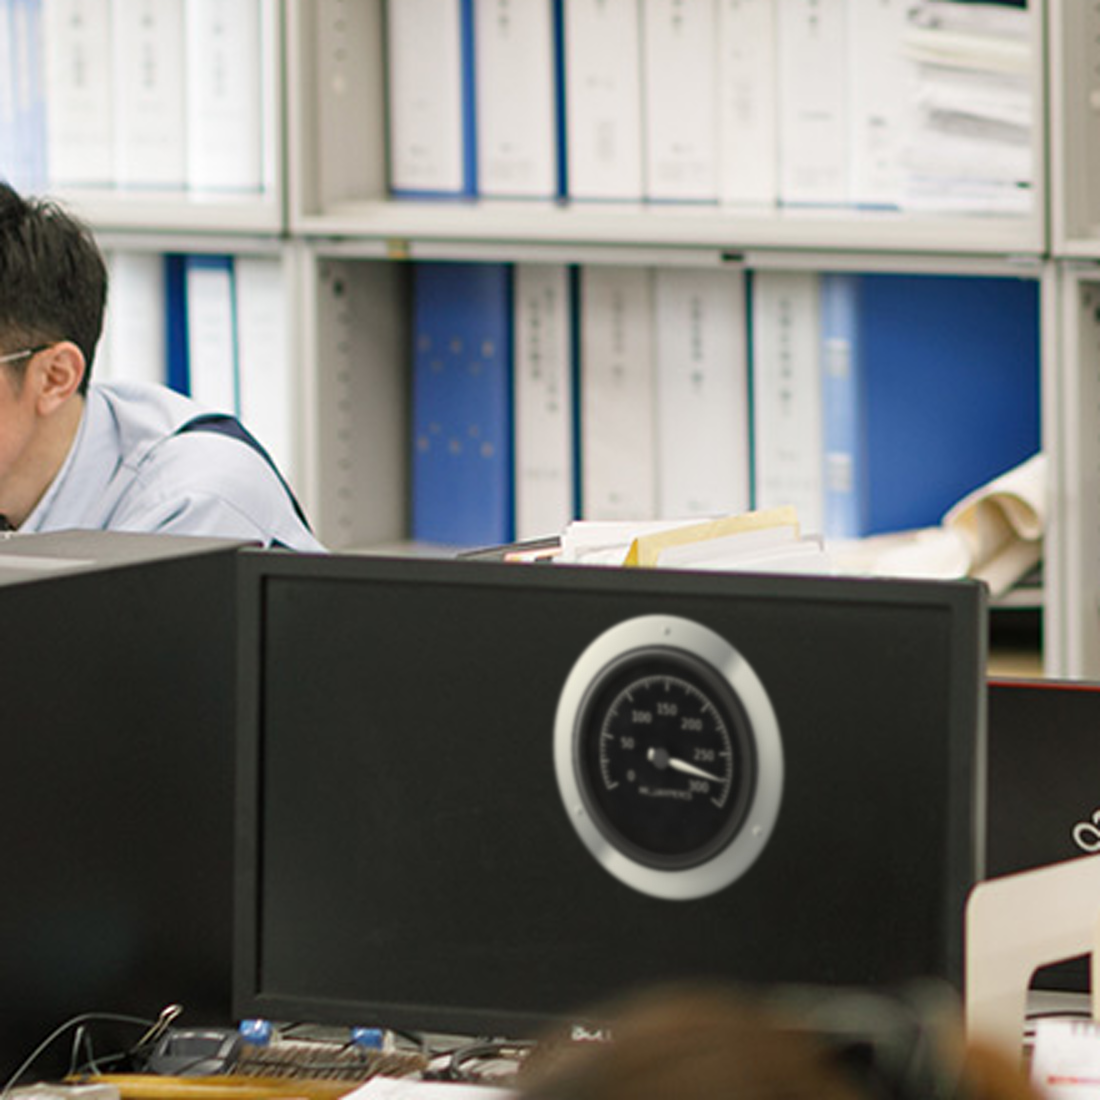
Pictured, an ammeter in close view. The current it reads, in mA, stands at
275 mA
